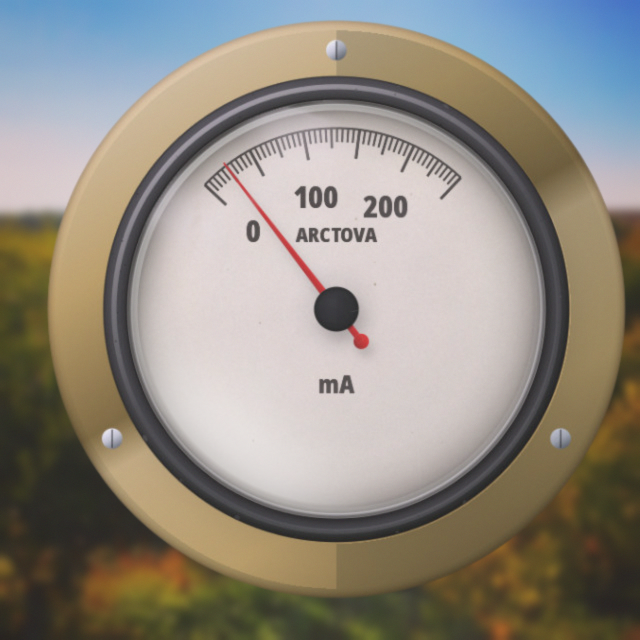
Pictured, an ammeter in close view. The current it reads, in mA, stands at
25 mA
